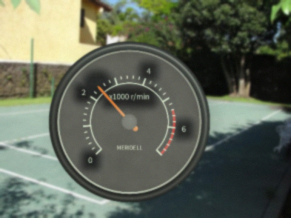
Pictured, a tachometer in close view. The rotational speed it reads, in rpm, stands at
2400 rpm
